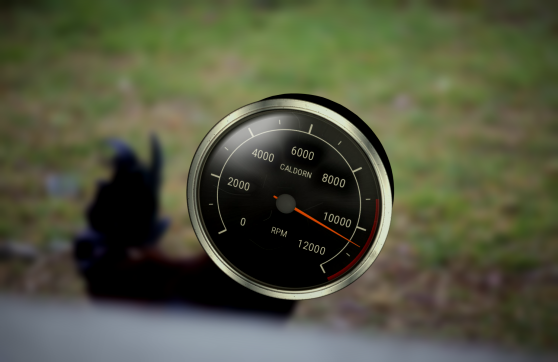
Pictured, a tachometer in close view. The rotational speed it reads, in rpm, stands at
10500 rpm
